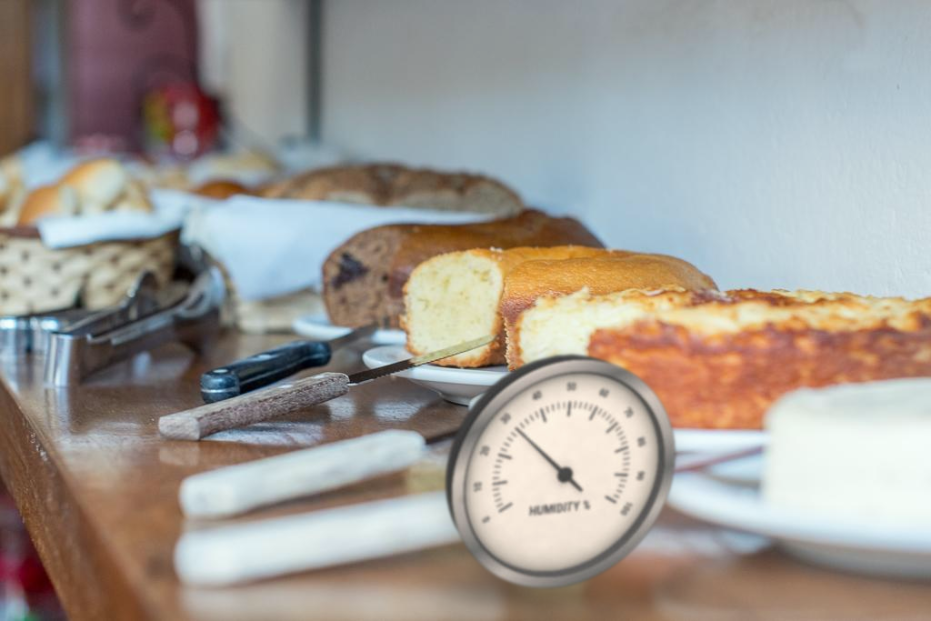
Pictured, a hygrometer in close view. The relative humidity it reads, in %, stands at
30 %
